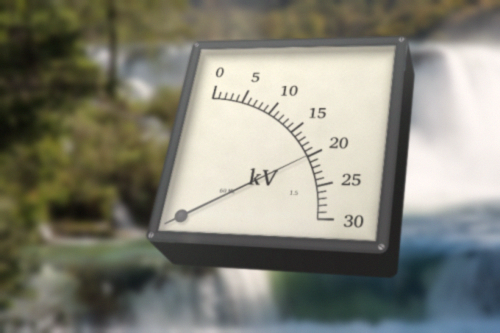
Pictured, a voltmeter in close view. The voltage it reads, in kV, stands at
20 kV
